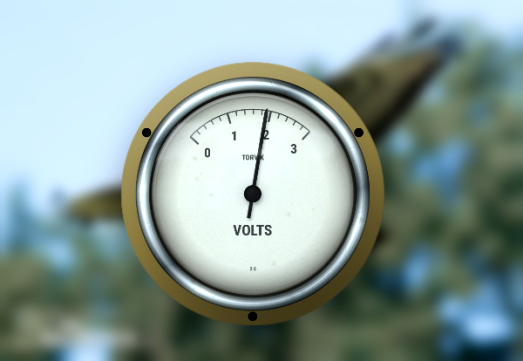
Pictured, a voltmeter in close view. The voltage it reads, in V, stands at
1.9 V
